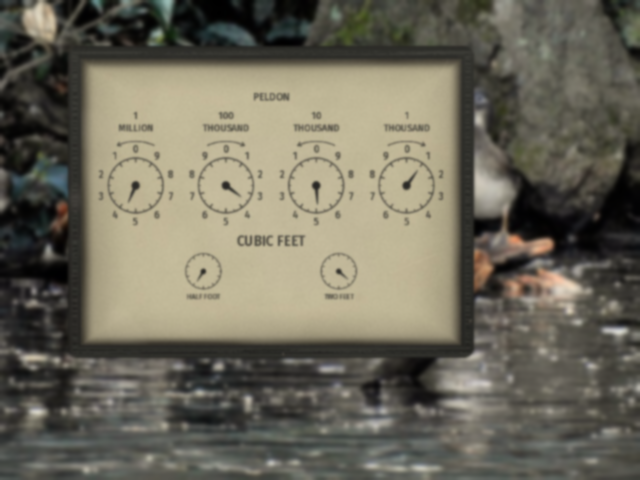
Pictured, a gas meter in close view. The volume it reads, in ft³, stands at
435100 ft³
